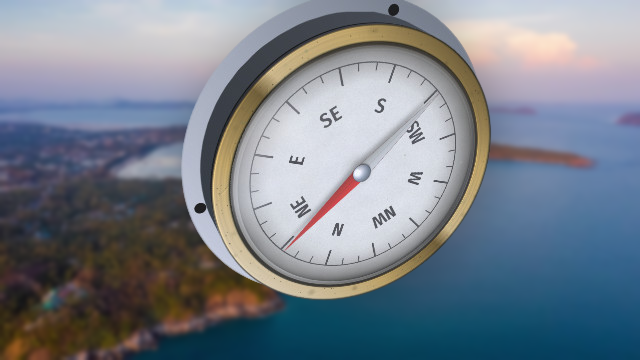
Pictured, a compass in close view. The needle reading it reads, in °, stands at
30 °
